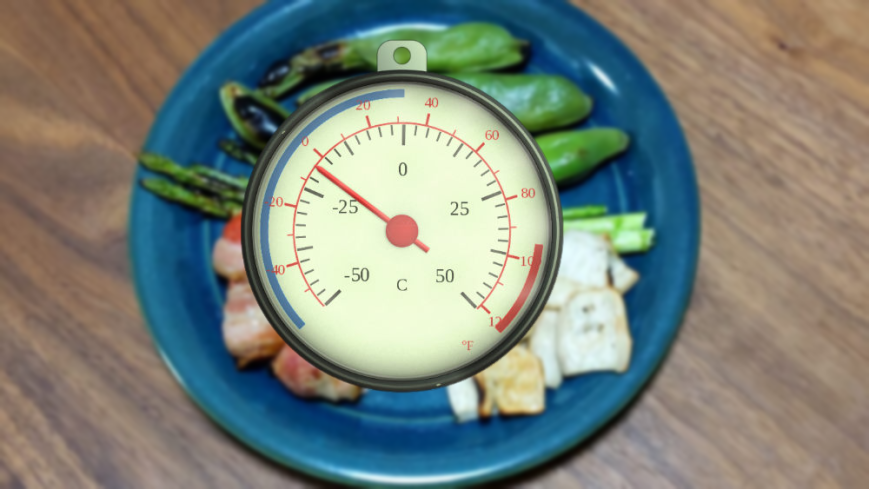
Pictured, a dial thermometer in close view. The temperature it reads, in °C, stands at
-20 °C
